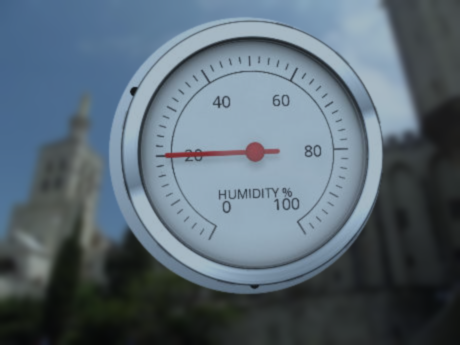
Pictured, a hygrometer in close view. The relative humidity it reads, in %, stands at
20 %
